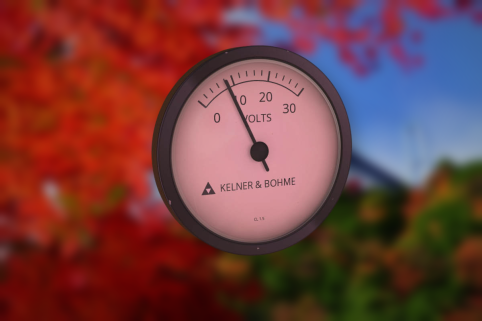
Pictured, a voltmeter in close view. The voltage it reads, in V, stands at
8 V
